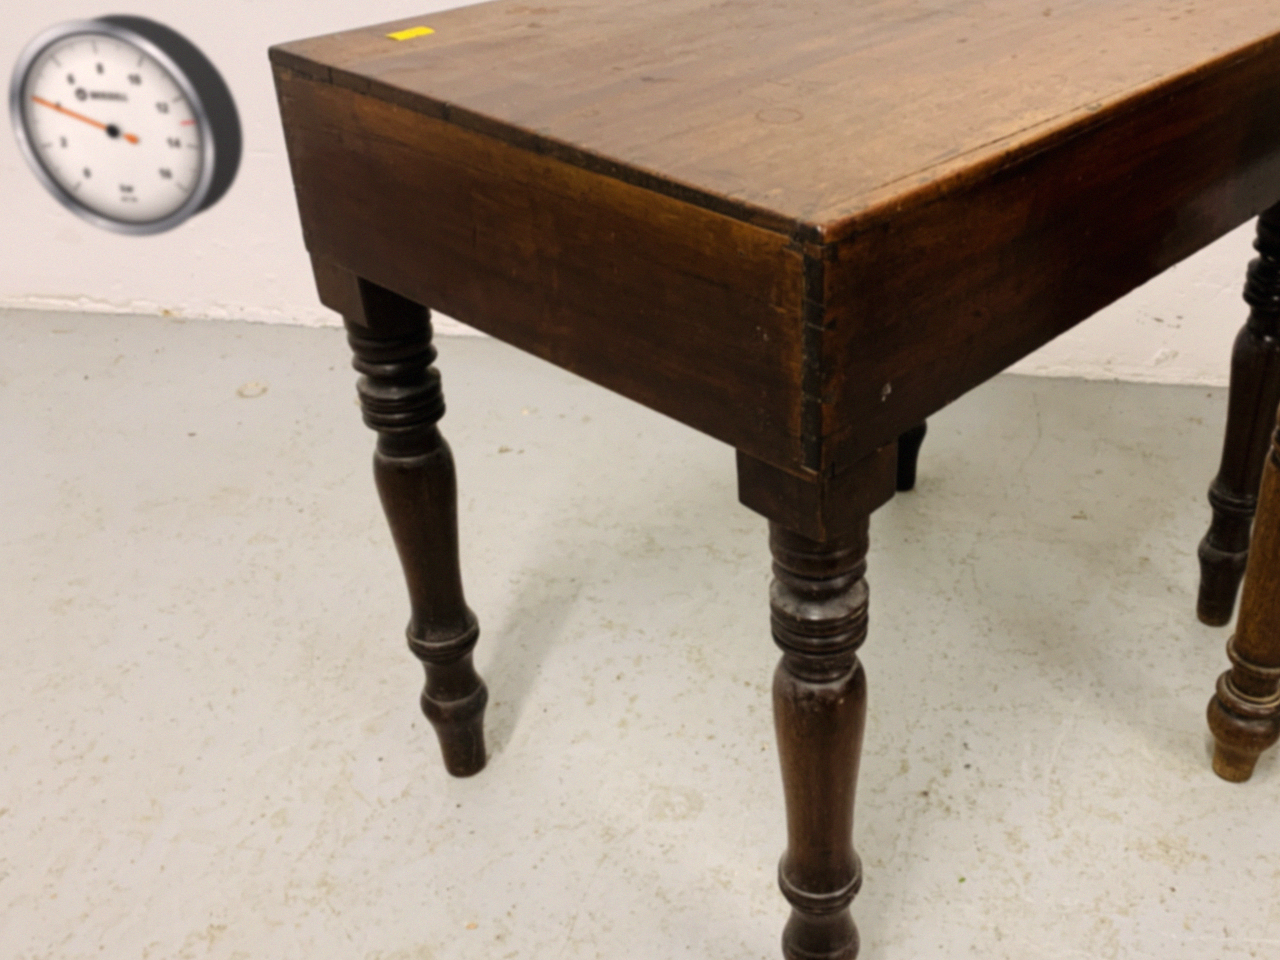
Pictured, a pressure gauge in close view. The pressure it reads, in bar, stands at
4 bar
